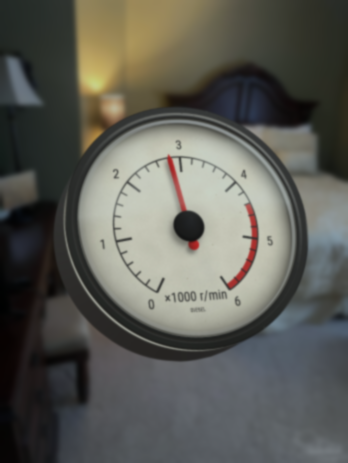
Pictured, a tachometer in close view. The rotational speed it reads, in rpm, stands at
2800 rpm
